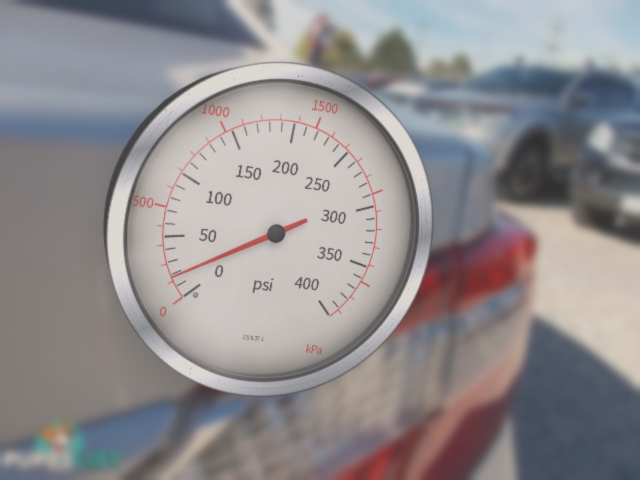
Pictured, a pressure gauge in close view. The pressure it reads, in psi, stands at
20 psi
